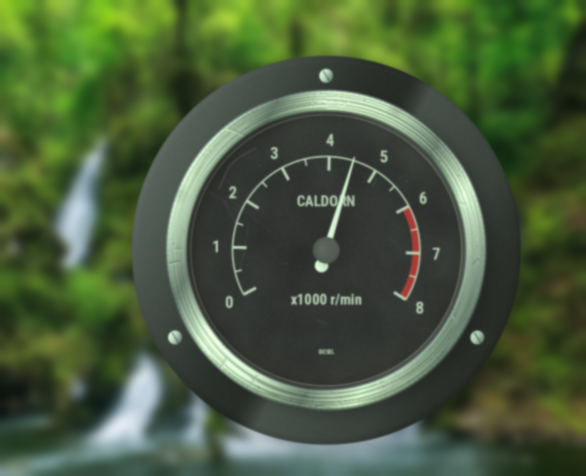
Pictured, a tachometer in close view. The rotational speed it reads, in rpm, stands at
4500 rpm
